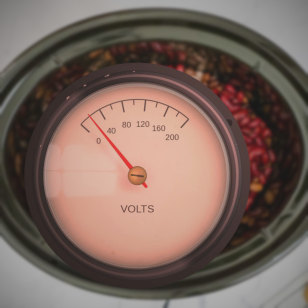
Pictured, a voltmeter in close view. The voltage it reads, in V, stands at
20 V
